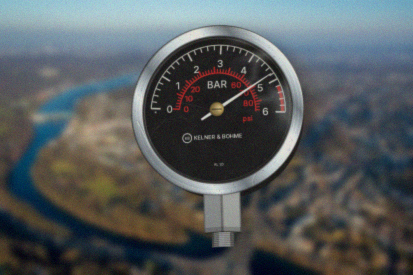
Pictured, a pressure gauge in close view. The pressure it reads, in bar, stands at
4.8 bar
